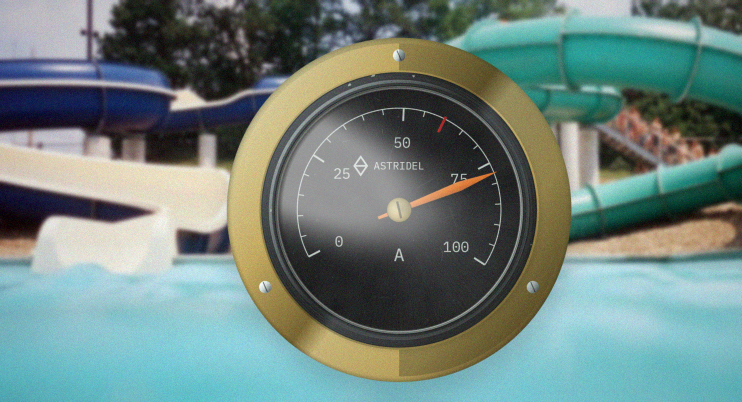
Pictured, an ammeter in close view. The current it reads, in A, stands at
77.5 A
